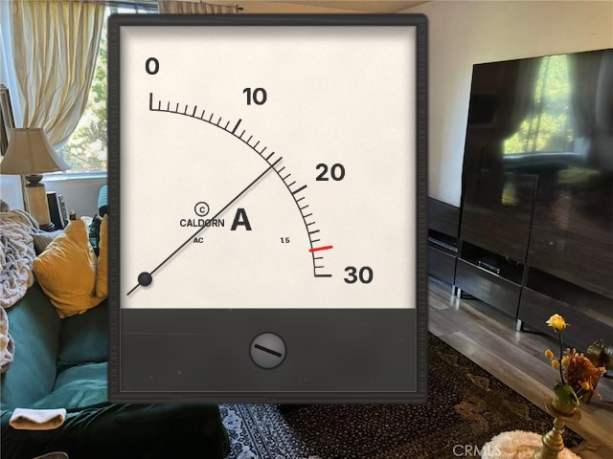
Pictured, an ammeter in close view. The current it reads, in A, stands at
16 A
